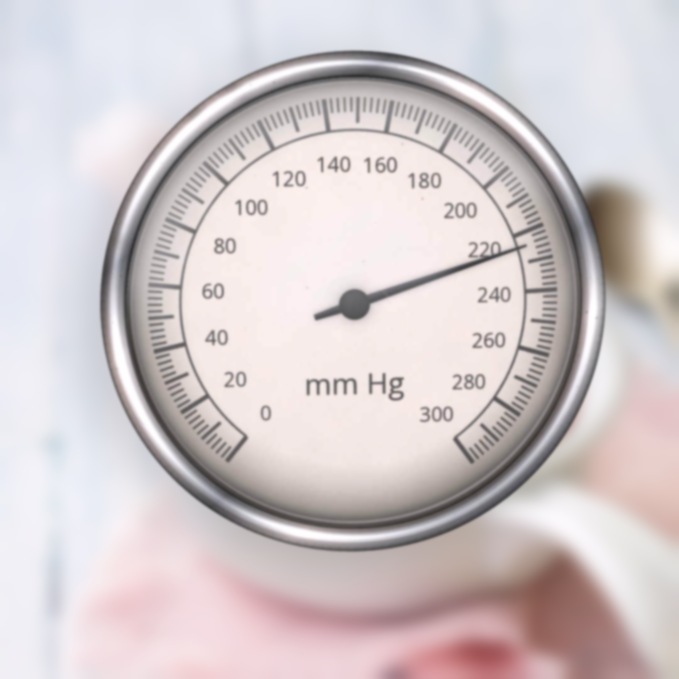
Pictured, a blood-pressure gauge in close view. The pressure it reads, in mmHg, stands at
224 mmHg
